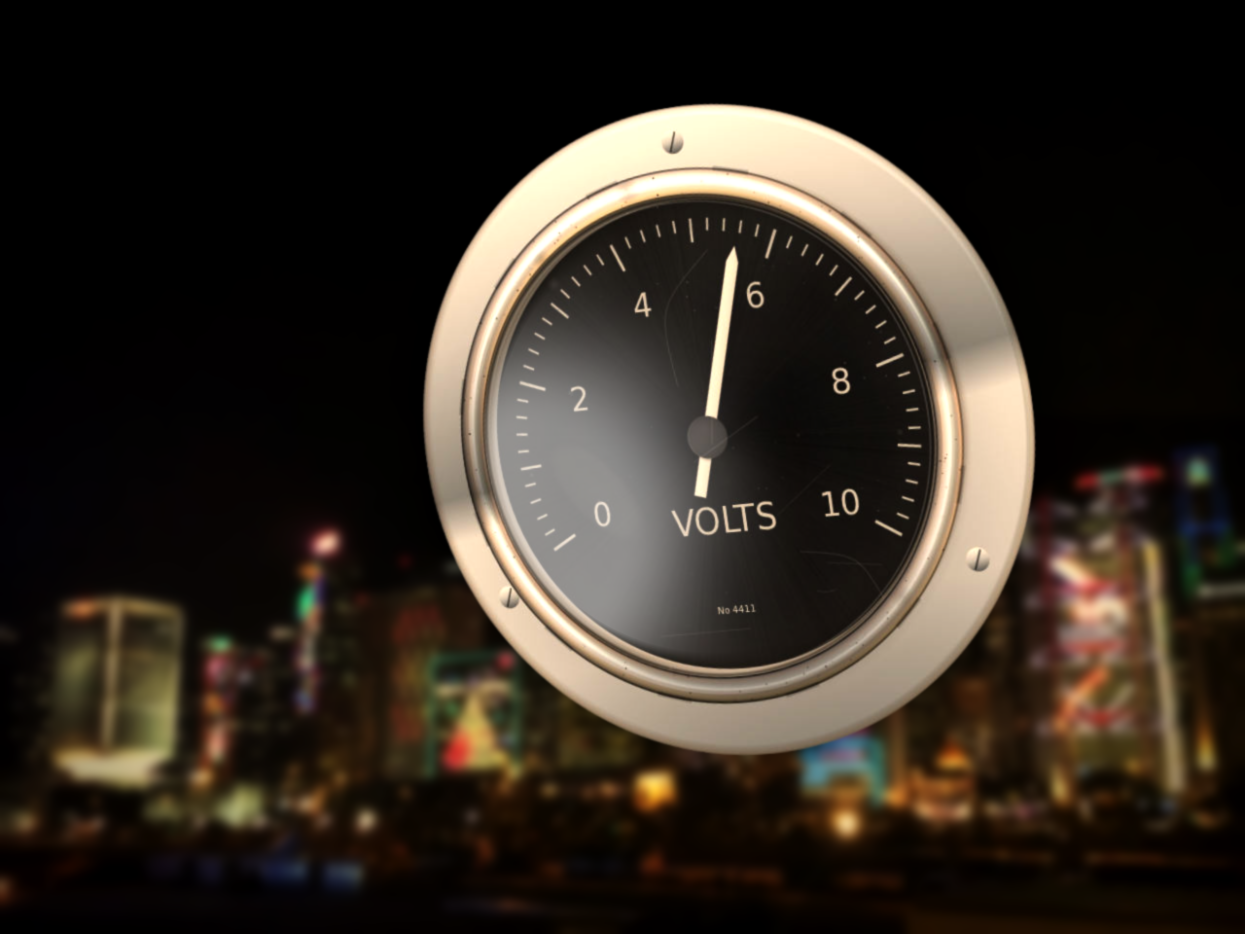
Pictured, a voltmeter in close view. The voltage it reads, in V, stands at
5.6 V
